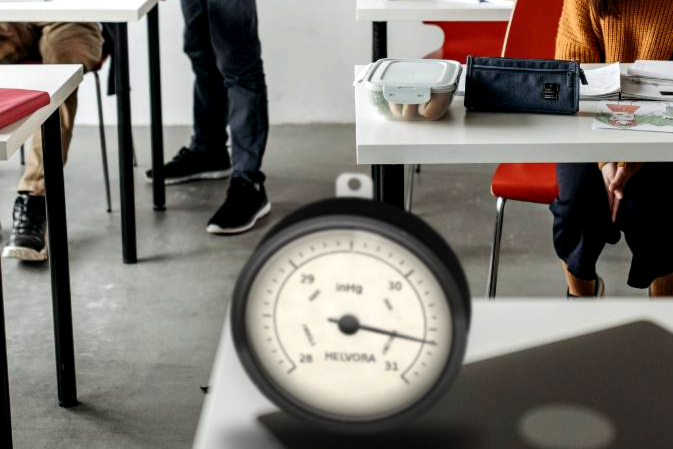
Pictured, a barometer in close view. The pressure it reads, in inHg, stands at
30.6 inHg
